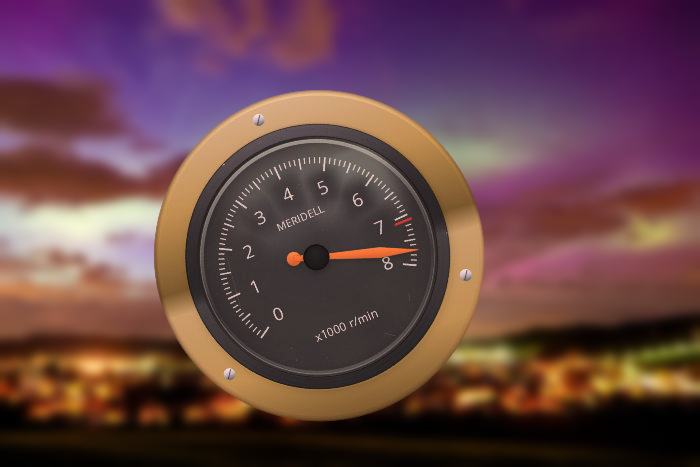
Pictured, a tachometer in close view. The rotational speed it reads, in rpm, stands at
7700 rpm
